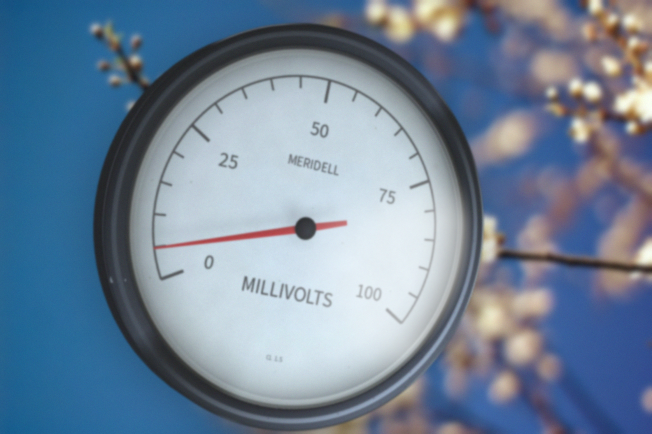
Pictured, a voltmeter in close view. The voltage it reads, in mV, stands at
5 mV
